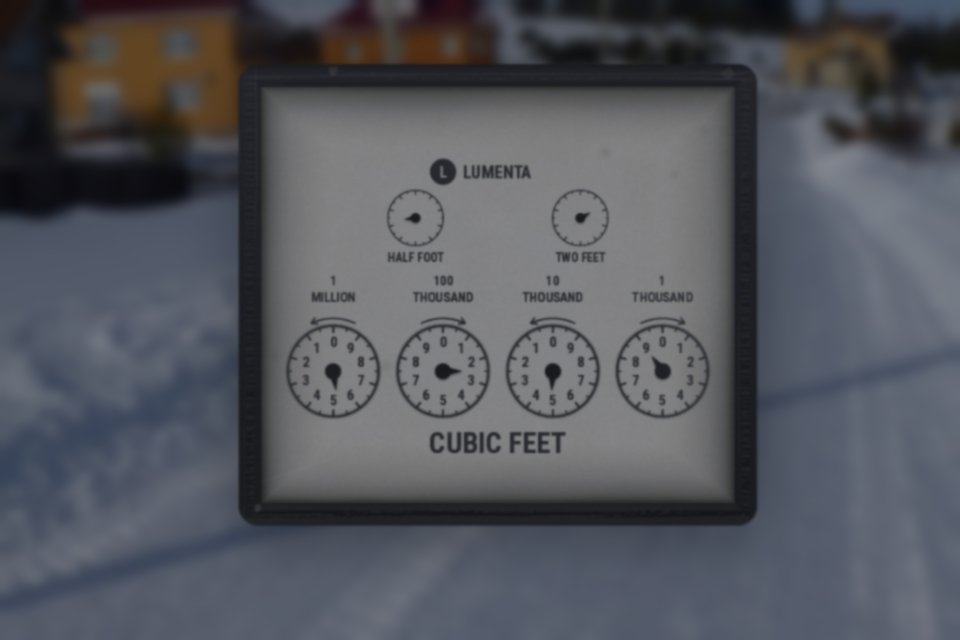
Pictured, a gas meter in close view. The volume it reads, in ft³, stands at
524900 ft³
